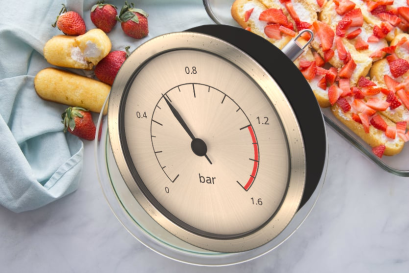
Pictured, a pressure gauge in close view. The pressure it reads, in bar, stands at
0.6 bar
